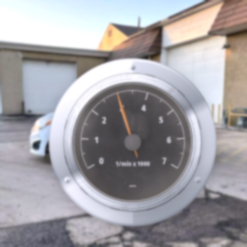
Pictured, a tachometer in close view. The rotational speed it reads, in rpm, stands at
3000 rpm
